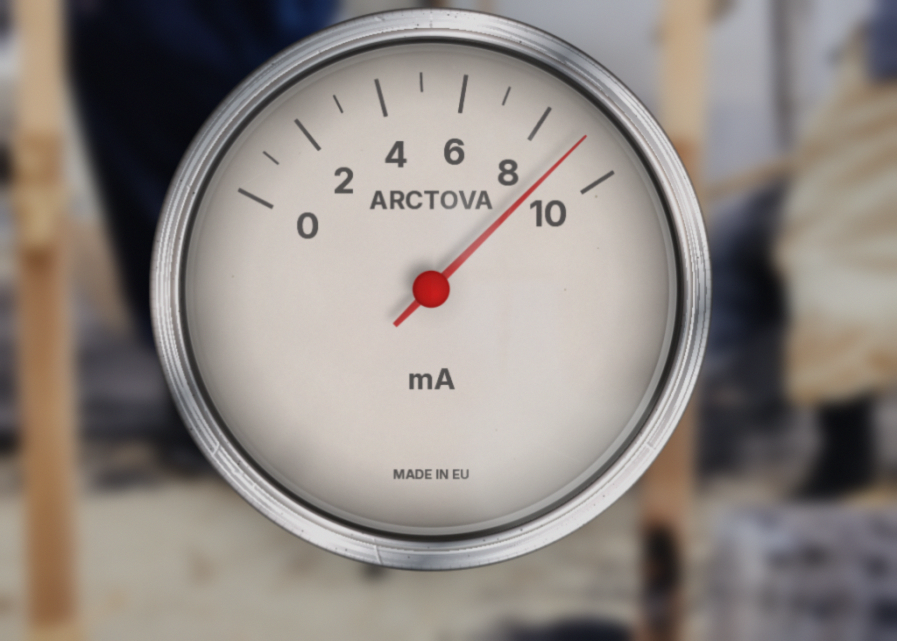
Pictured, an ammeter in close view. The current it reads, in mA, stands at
9 mA
